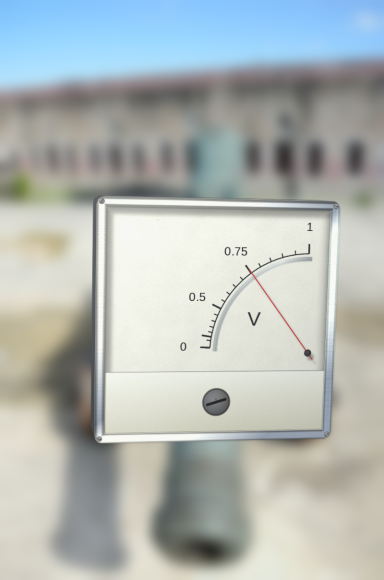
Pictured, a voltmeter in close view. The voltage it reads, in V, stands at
0.75 V
